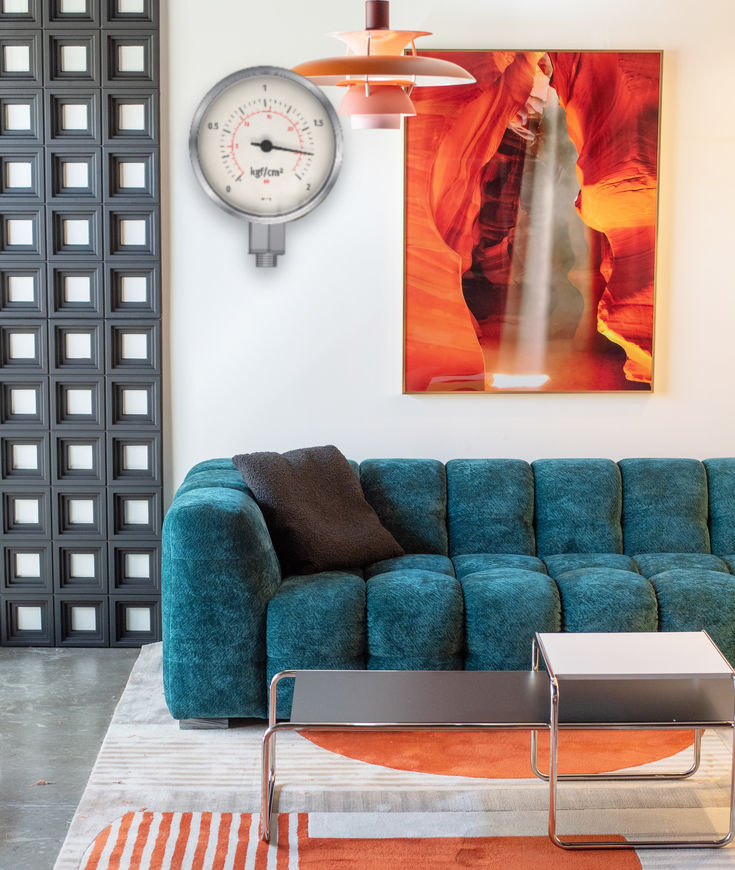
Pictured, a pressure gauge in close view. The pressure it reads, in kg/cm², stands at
1.75 kg/cm²
